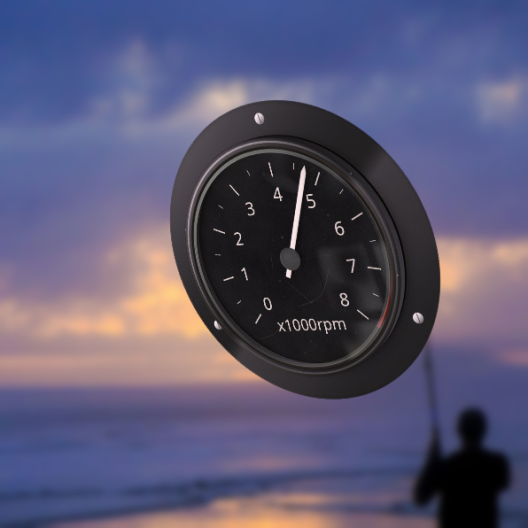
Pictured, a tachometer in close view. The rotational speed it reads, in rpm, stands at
4750 rpm
